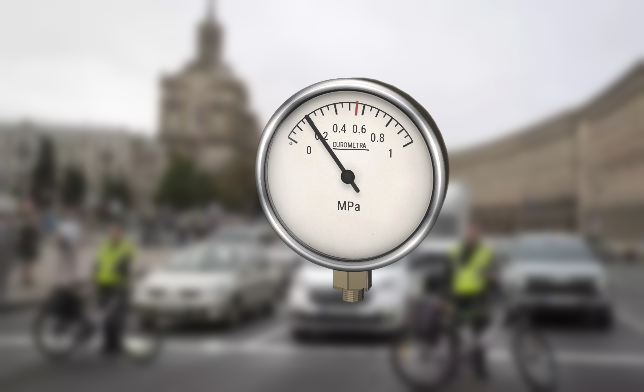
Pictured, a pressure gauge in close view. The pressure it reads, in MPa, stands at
0.2 MPa
